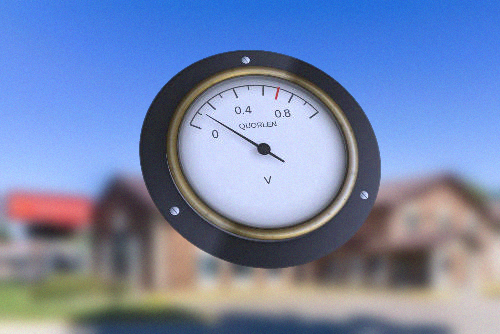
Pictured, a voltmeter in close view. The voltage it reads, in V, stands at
0.1 V
